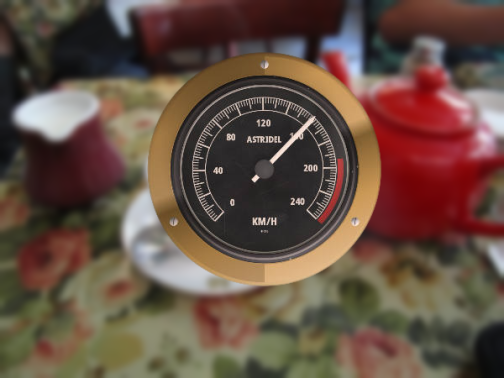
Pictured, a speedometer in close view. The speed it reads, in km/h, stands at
160 km/h
